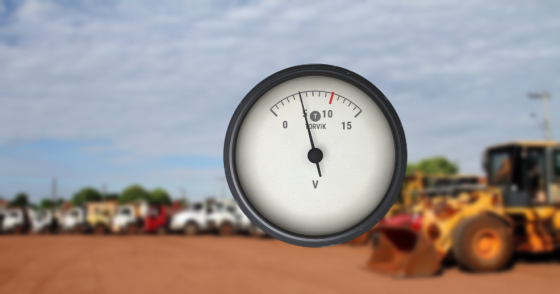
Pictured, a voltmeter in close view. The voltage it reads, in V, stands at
5 V
